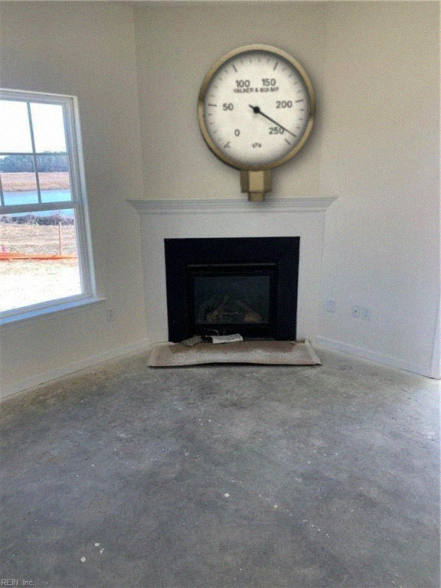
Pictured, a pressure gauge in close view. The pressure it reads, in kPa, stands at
240 kPa
